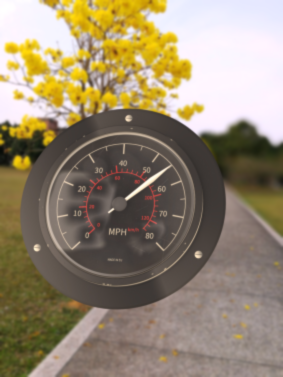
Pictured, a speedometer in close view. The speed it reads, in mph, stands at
55 mph
